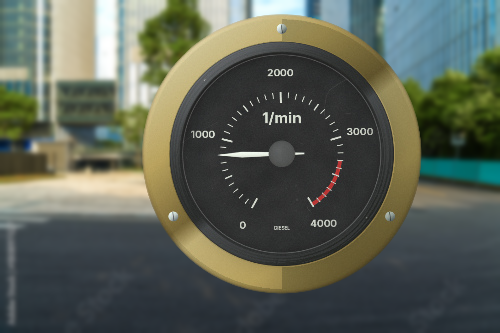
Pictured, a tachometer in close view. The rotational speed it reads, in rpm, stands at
800 rpm
